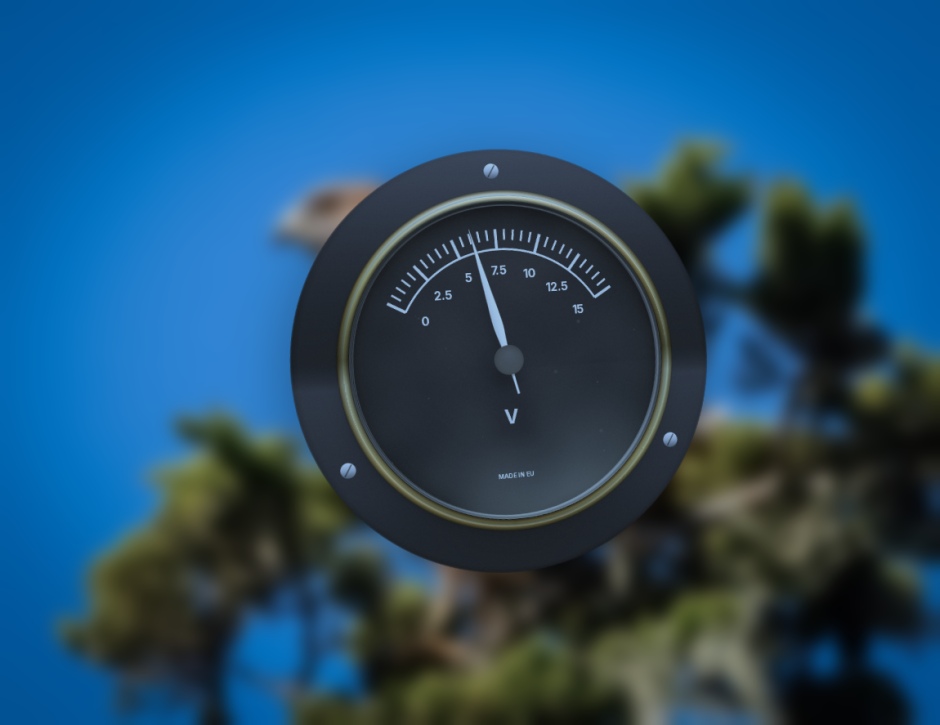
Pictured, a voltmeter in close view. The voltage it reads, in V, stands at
6 V
